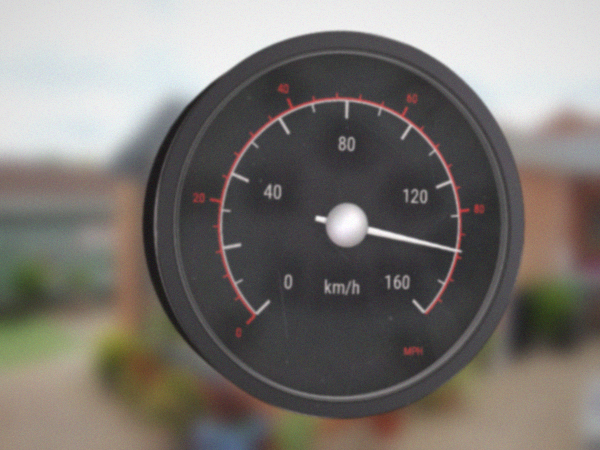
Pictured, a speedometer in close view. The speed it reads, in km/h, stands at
140 km/h
